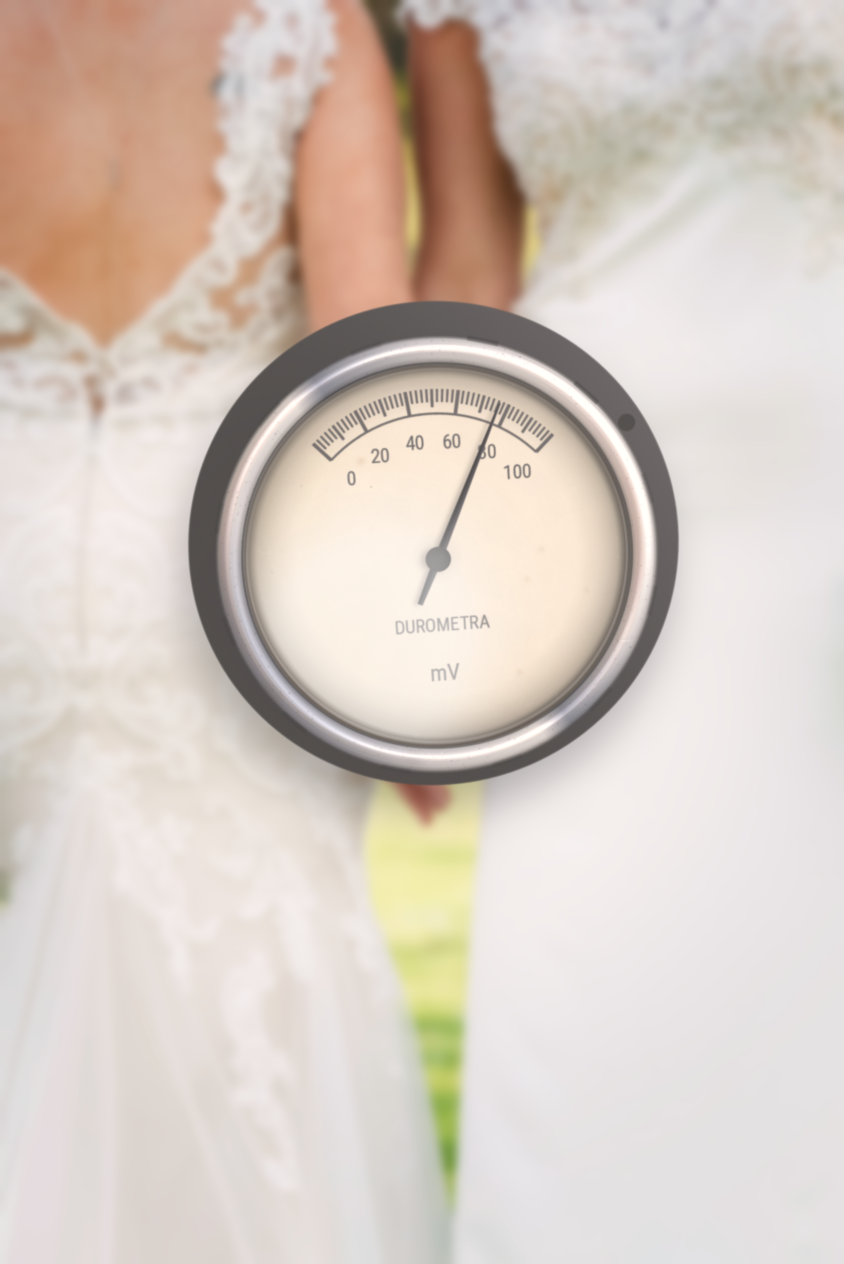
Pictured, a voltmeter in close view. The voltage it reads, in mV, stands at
76 mV
